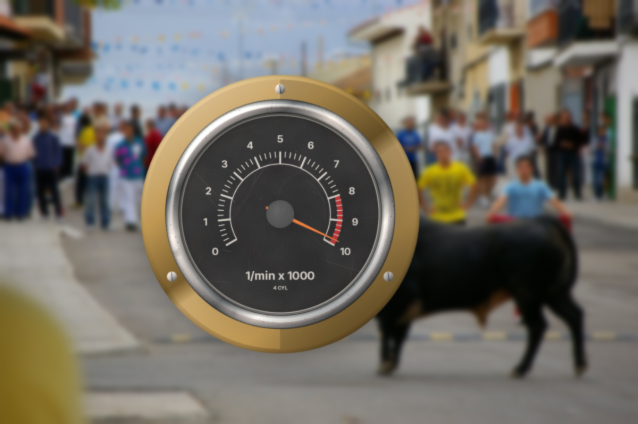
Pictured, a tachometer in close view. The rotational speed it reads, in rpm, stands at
9800 rpm
